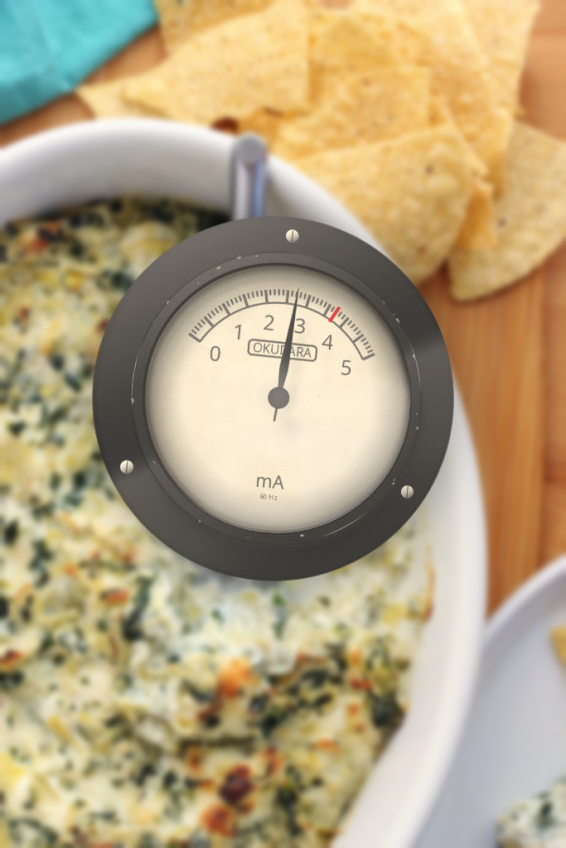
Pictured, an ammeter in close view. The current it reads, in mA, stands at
2.7 mA
